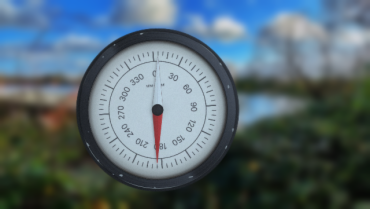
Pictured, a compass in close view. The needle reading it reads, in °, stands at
185 °
